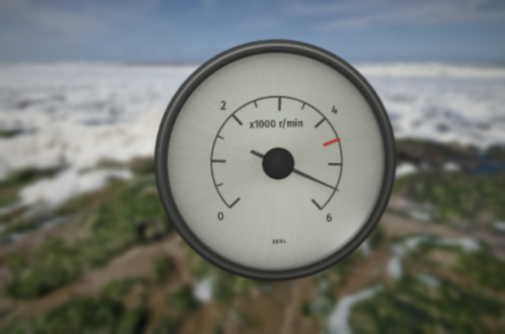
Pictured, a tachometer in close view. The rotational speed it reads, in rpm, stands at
5500 rpm
